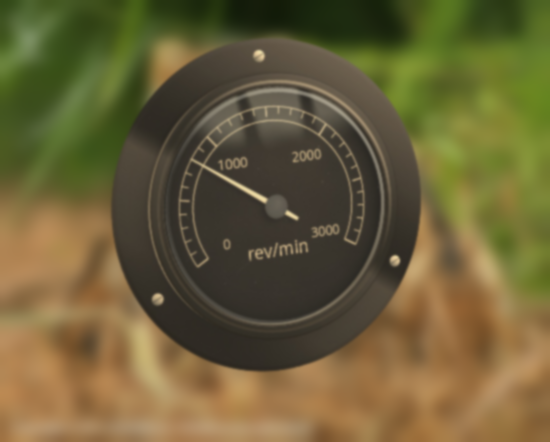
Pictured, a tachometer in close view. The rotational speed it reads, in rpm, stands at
800 rpm
